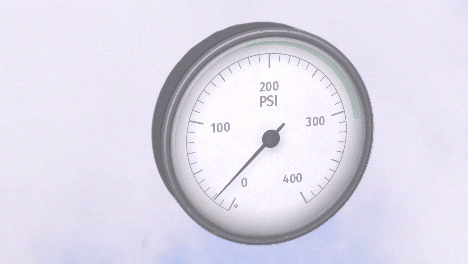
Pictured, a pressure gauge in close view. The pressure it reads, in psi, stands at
20 psi
